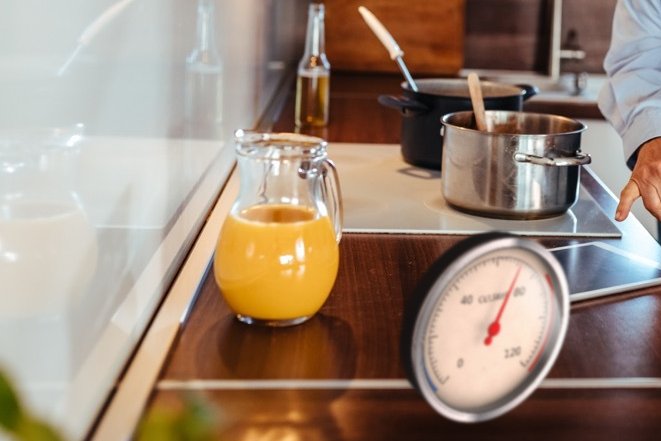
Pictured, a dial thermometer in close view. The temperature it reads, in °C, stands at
70 °C
